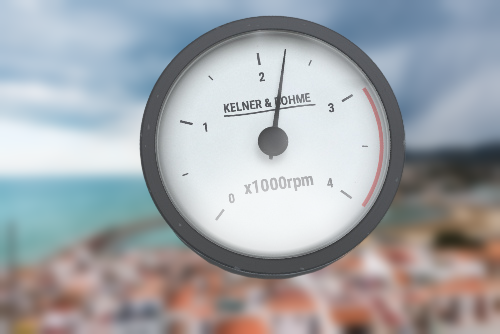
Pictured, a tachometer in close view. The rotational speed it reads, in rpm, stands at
2250 rpm
